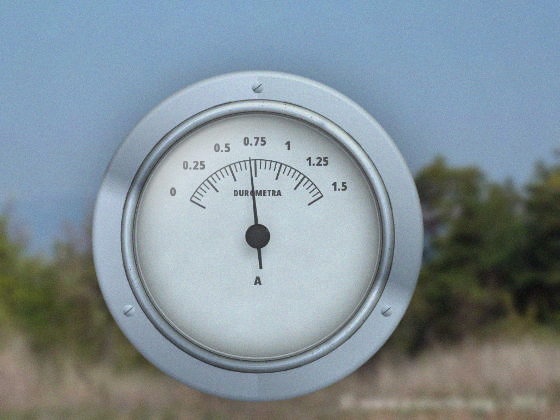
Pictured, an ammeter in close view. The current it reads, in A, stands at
0.7 A
